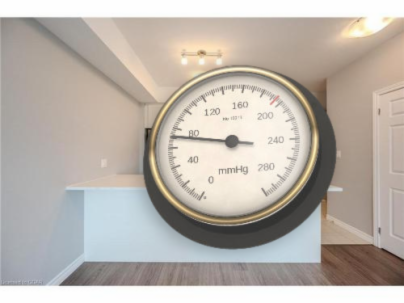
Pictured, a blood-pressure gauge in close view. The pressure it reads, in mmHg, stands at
70 mmHg
